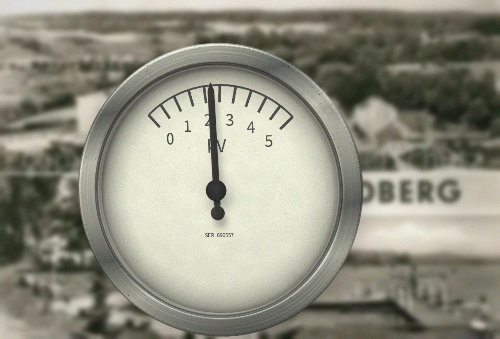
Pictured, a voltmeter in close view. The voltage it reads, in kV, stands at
2.25 kV
